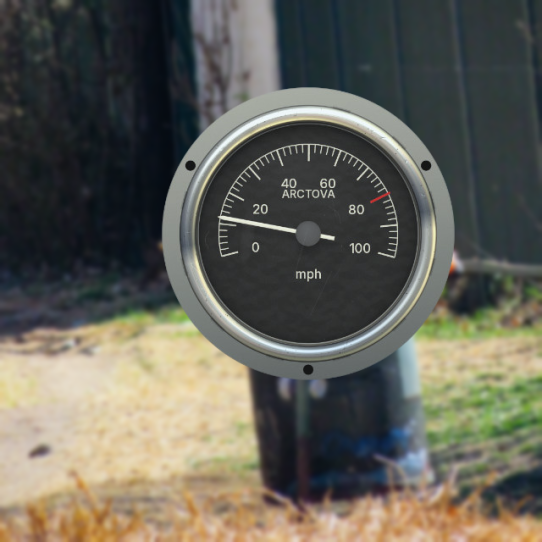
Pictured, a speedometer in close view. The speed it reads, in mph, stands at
12 mph
